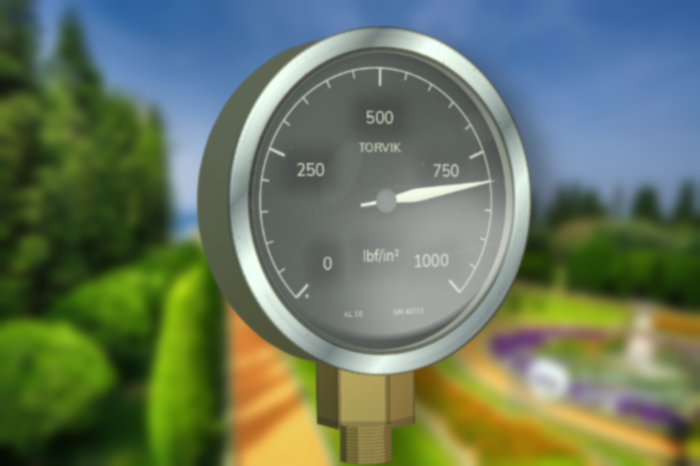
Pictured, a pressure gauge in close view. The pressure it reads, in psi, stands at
800 psi
